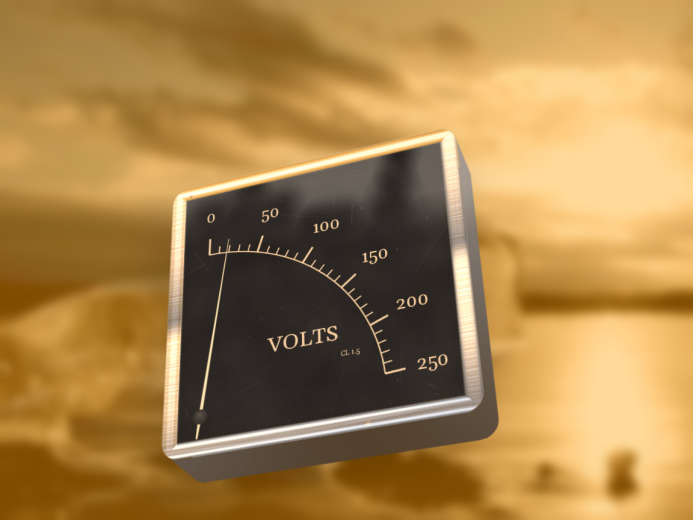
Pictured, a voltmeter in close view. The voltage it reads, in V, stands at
20 V
